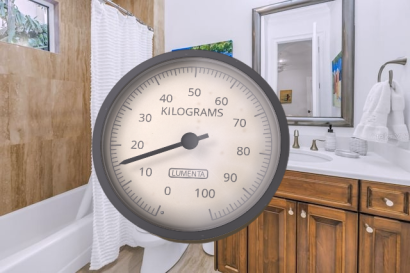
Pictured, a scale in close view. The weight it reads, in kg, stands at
15 kg
